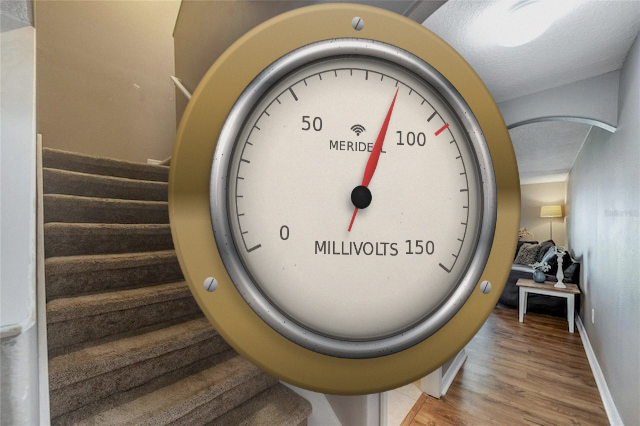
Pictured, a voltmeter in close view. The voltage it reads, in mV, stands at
85 mV
